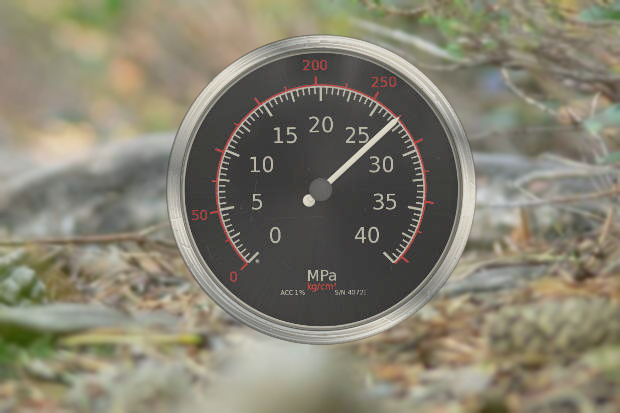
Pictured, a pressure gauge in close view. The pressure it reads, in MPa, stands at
27 MPa
